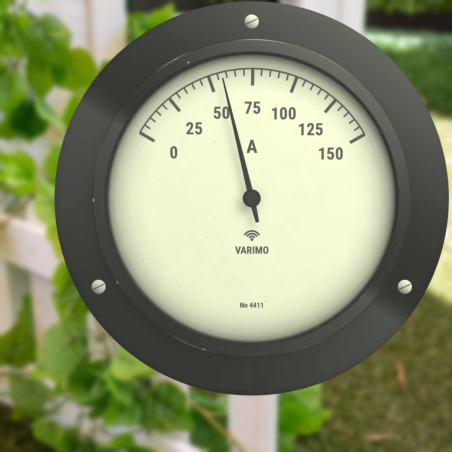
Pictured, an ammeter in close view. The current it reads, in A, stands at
57.5 A
